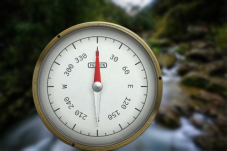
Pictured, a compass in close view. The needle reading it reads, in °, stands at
0 °
